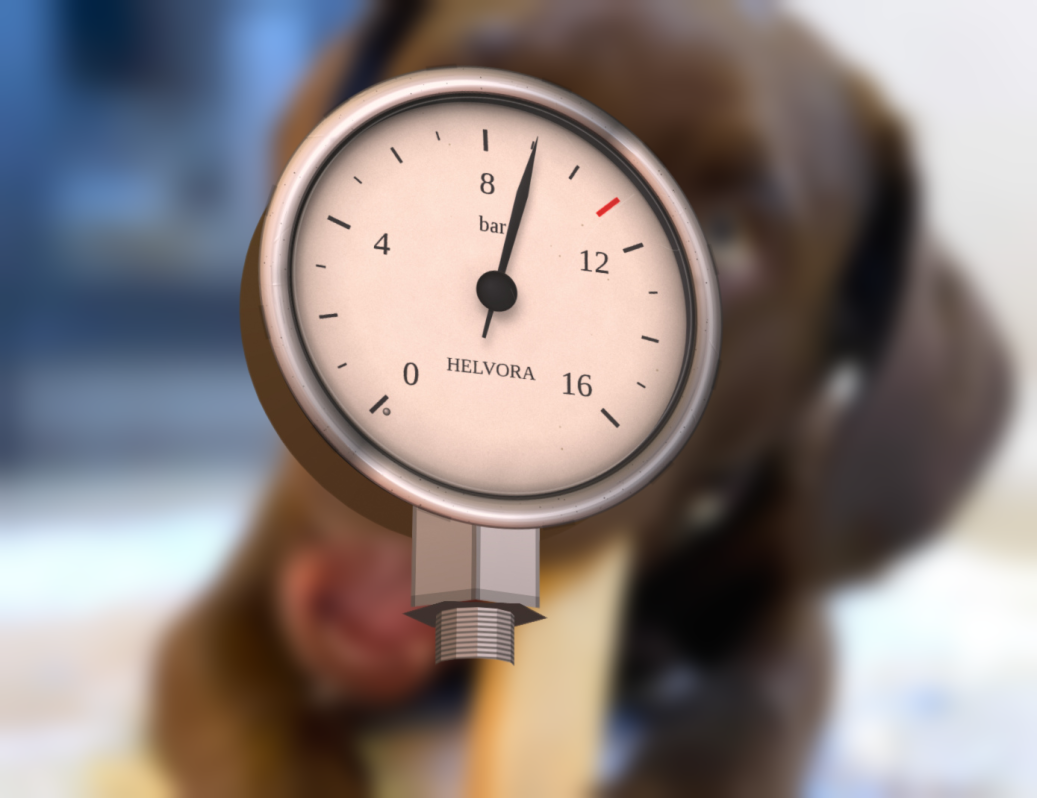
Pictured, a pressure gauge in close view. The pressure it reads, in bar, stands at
9 bar
